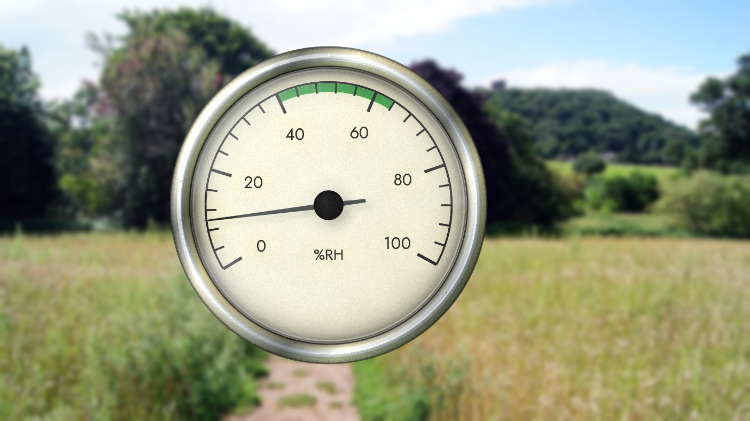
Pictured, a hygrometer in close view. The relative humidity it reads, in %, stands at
10 %
